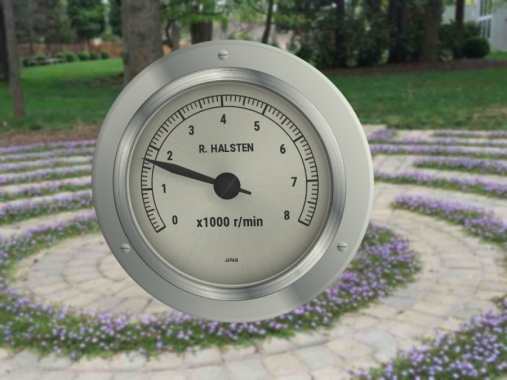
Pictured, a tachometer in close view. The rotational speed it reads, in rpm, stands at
1700 rpm
